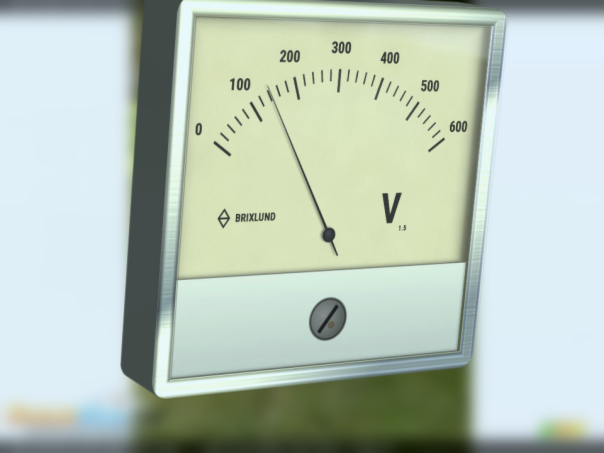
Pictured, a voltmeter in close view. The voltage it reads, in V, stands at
140 V
